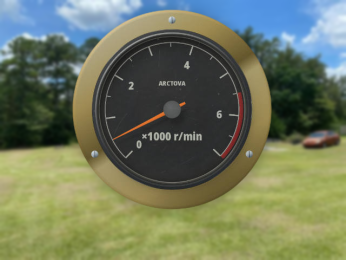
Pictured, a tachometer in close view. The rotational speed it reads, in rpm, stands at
500 rpm
